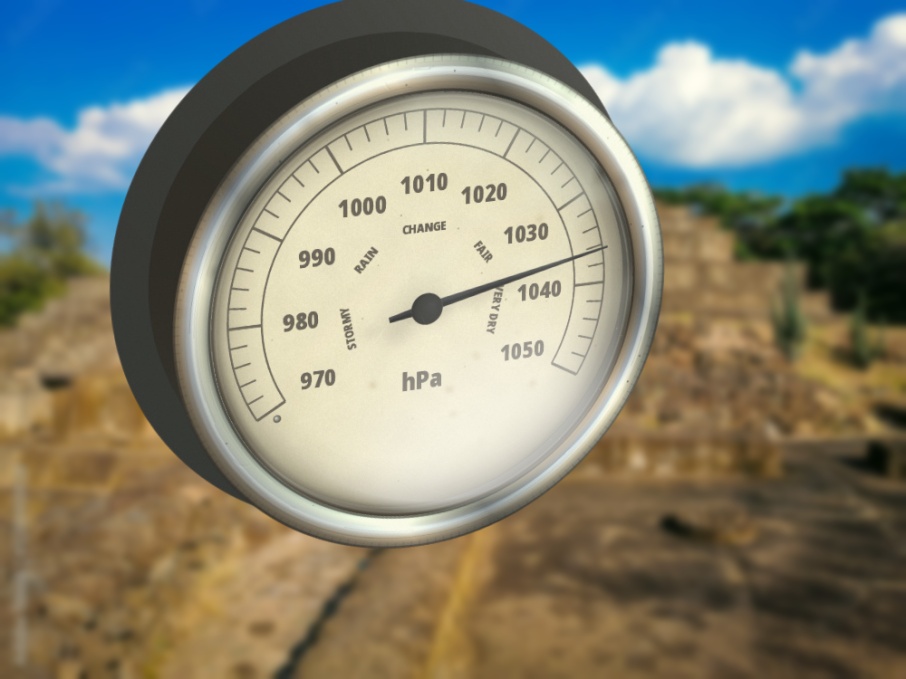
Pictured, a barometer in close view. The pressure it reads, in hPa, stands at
1036 hPa
